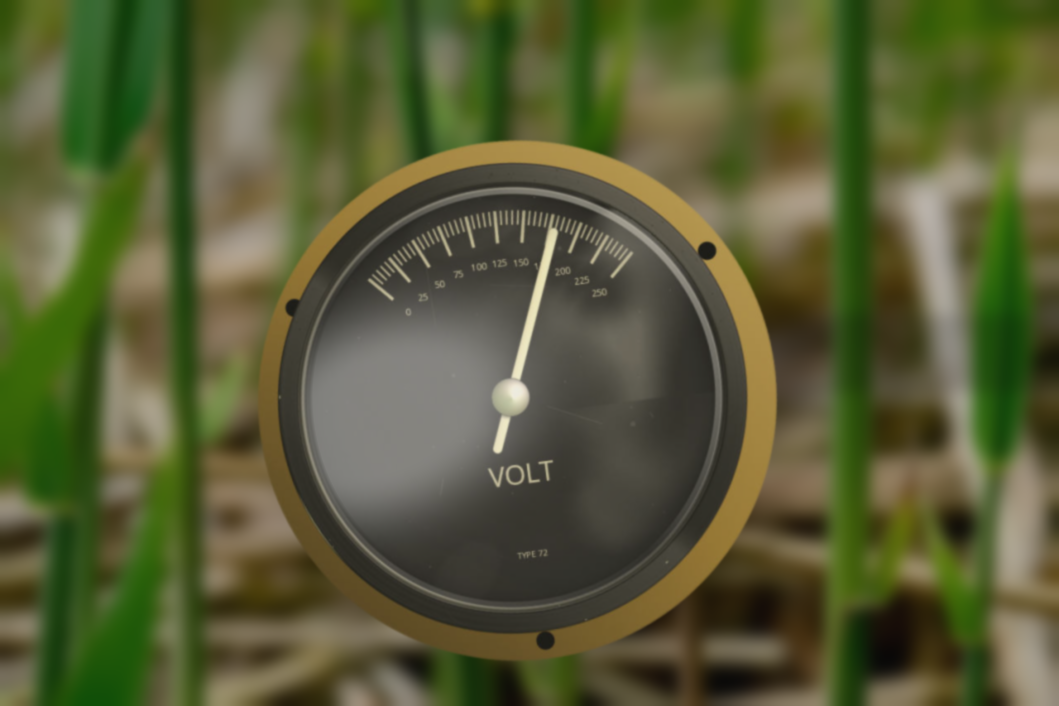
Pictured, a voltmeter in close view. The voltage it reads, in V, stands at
180 V
